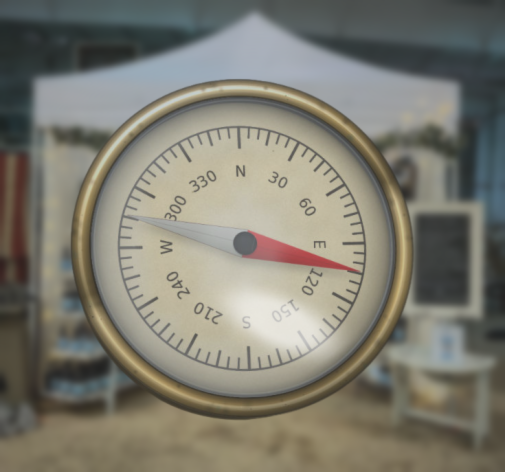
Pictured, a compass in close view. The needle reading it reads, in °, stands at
105 °
